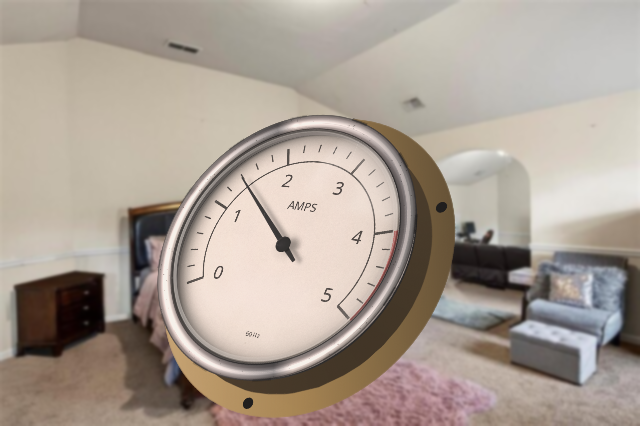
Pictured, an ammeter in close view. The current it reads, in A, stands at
1.4 A
